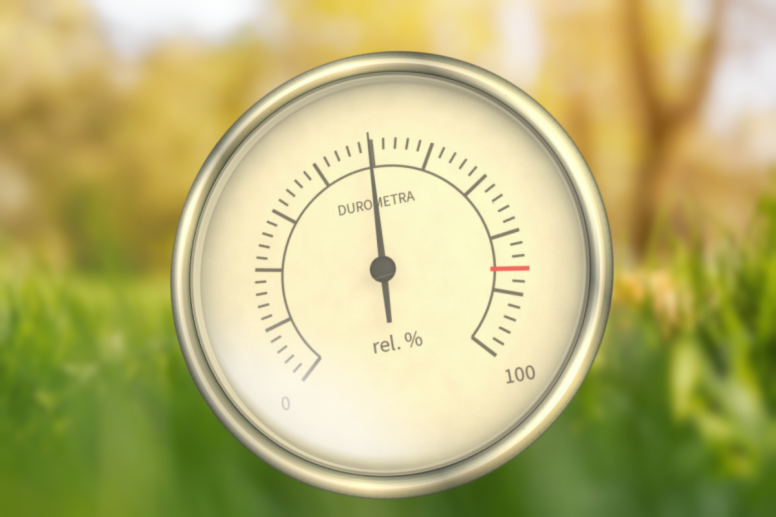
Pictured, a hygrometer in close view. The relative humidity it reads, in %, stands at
50 %
